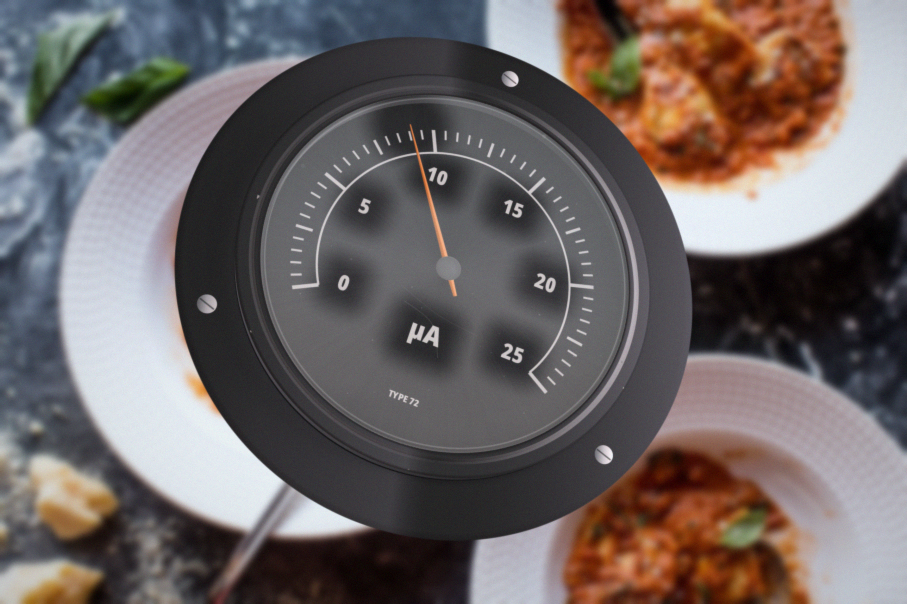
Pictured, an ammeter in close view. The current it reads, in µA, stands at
9 µA
